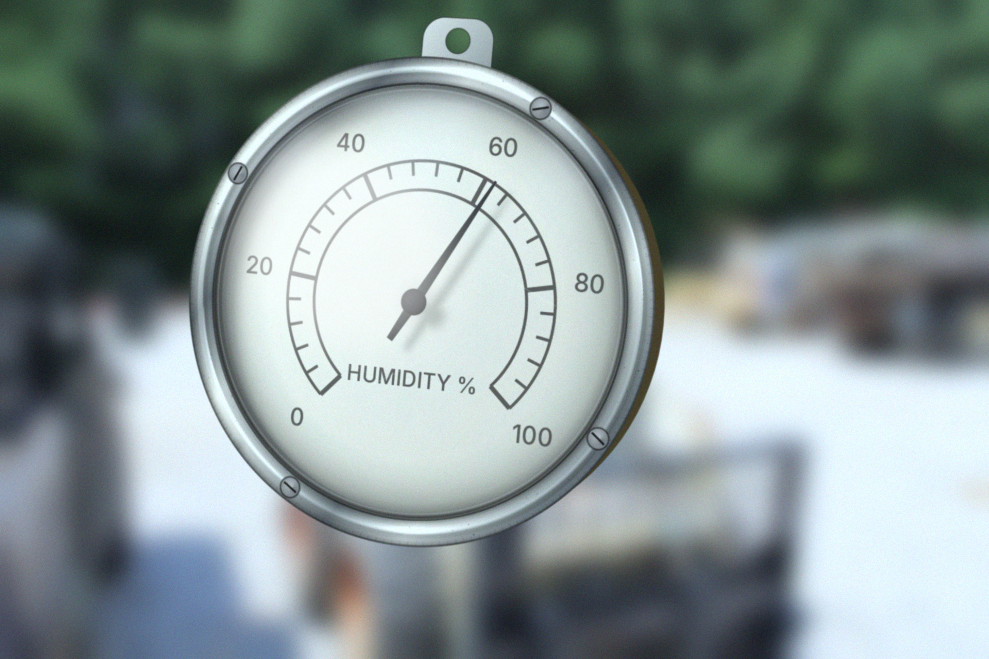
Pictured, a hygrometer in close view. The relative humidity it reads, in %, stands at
62 %
